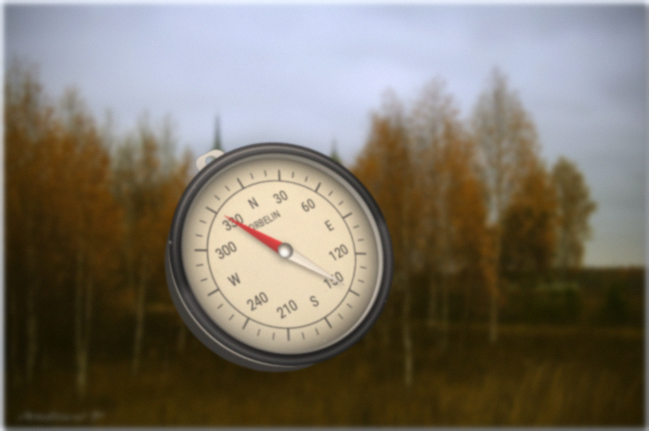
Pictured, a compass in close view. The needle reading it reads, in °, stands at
330 °
